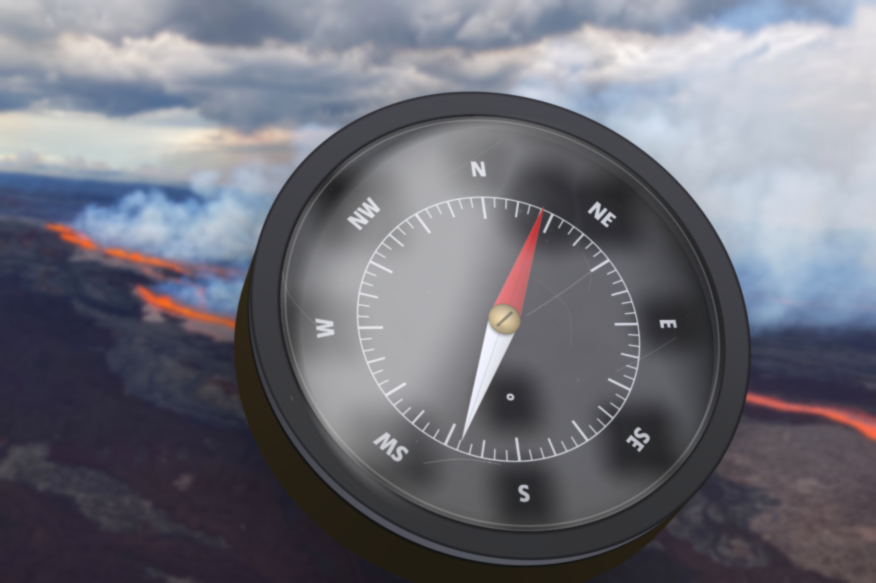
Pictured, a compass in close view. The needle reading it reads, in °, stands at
25 °
